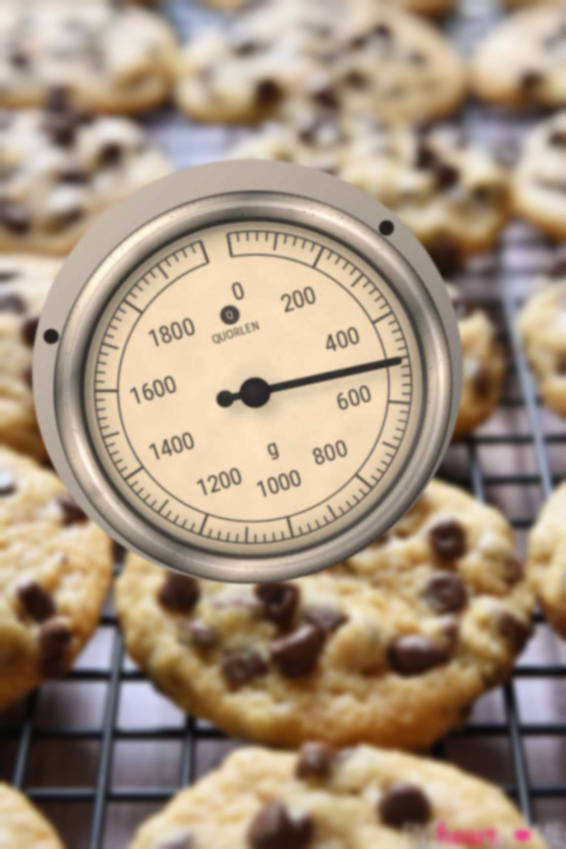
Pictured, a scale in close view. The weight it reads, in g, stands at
500 g
